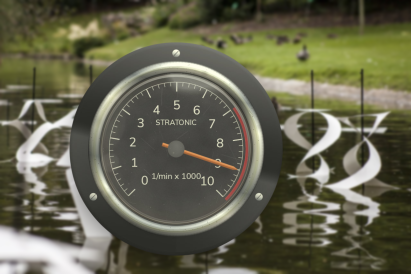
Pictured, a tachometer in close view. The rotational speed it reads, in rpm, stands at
9000 rpm
